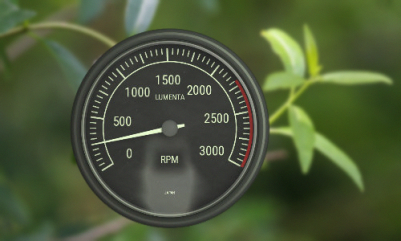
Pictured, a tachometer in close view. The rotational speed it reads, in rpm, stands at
250 rpm
